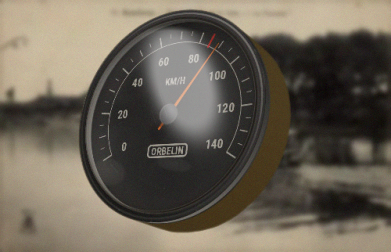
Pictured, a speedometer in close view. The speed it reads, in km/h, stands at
90 km/h
